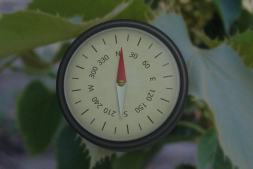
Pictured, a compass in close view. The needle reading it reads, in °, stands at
7.5 °
